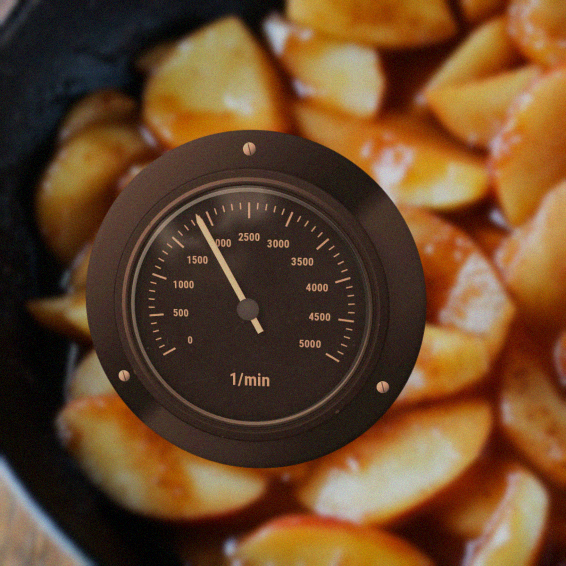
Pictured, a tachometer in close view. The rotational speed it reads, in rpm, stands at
1900 rpm
